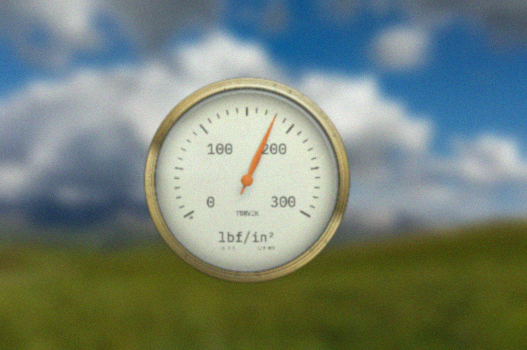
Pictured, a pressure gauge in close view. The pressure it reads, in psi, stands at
180 psi
